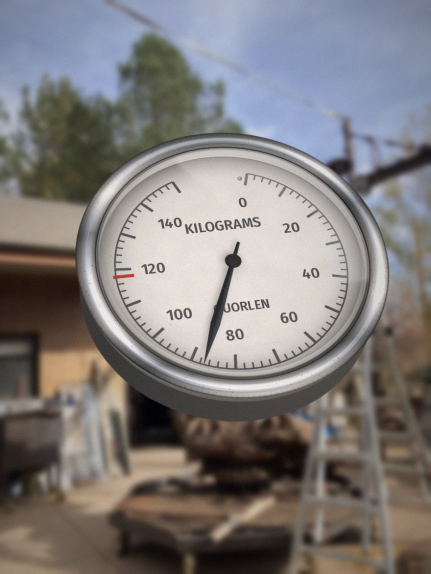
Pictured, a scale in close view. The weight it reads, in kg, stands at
87 kg
